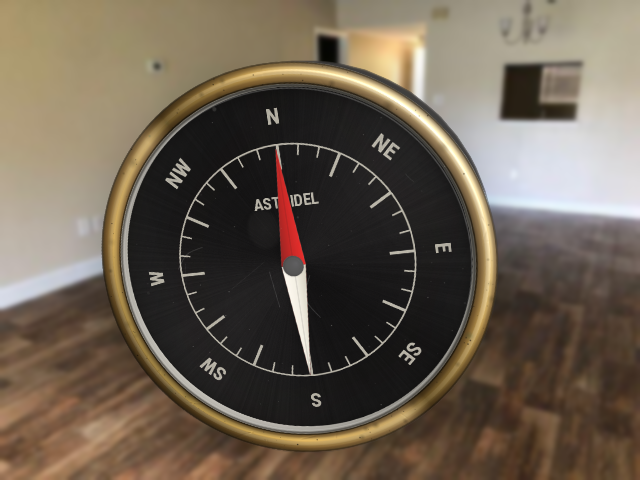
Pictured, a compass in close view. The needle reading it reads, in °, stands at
0 °
